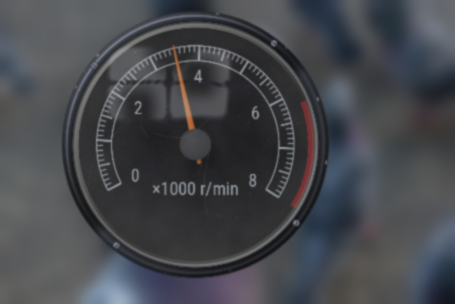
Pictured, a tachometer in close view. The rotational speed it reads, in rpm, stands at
3500 rpm
